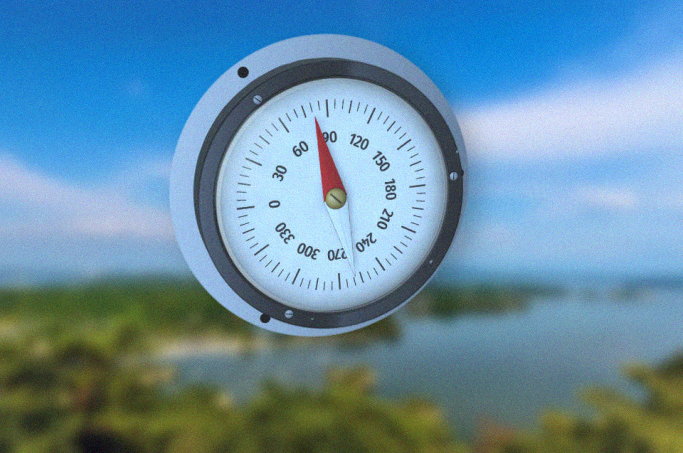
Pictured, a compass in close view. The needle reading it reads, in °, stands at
80 °
